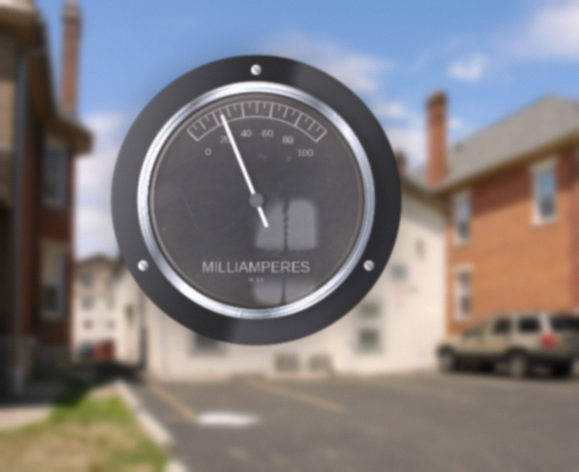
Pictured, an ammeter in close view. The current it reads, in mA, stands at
25 mA
